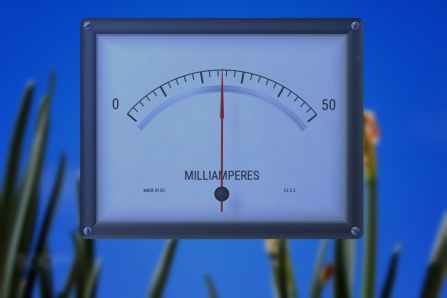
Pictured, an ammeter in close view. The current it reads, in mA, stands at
25 mA
